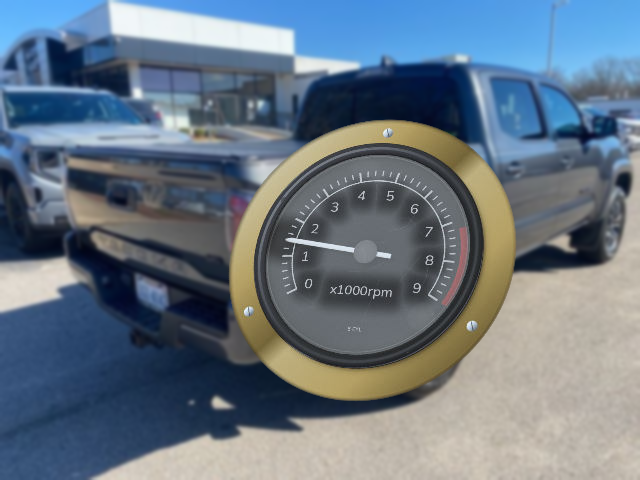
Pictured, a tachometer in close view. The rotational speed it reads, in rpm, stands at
1400 rpm
